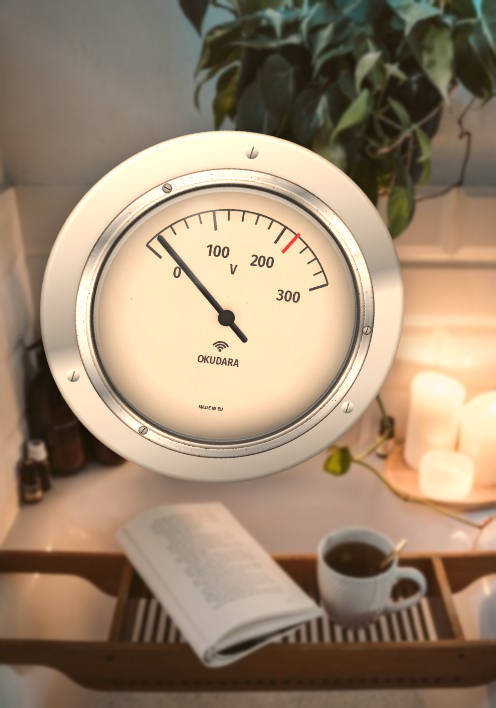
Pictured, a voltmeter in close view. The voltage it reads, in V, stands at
20 V
